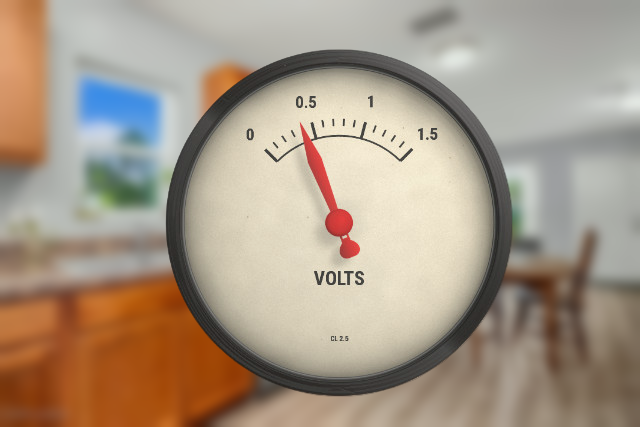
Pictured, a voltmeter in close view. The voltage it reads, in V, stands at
0.4 V
